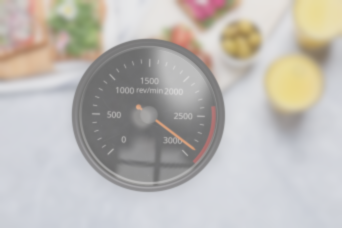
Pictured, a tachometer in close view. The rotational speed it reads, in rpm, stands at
2900 rpm
